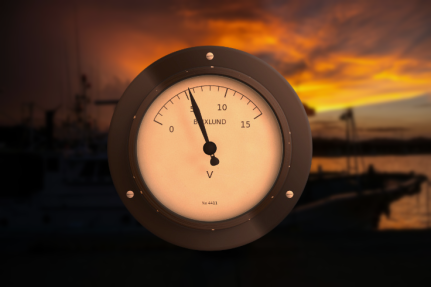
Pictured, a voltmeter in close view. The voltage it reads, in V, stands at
5.5 V
